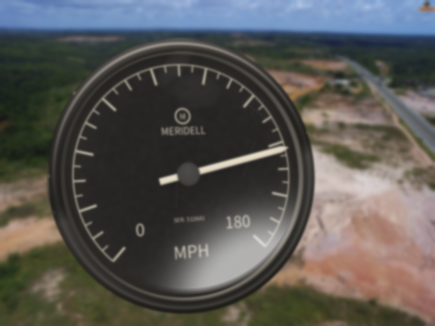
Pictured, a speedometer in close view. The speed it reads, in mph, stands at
142.5 mph
